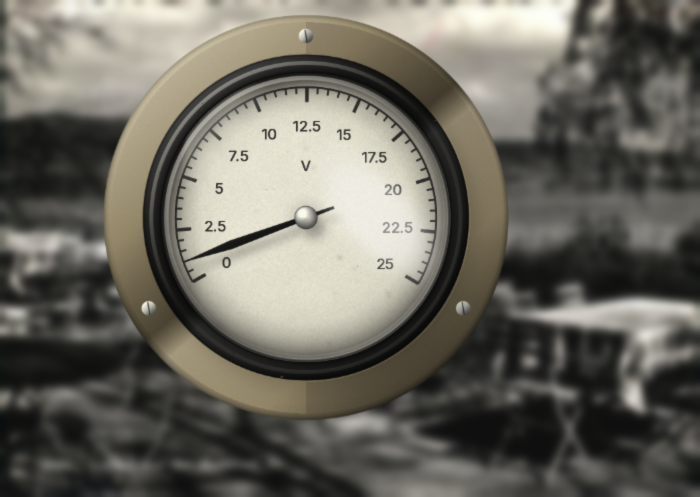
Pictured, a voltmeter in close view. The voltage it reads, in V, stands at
1 V
